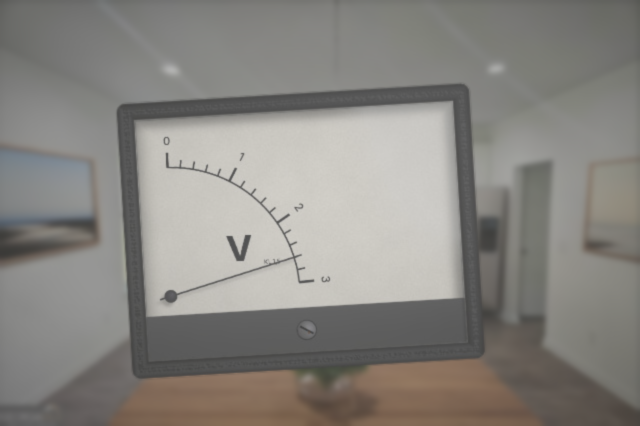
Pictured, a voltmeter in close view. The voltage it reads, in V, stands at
2.6 V
